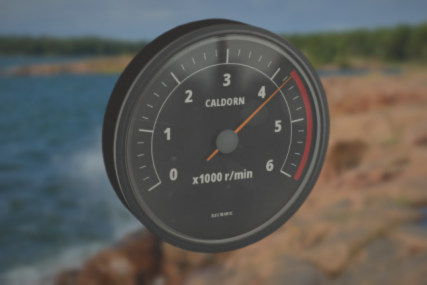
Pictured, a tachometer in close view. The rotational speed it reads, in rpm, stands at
4200 rpm
